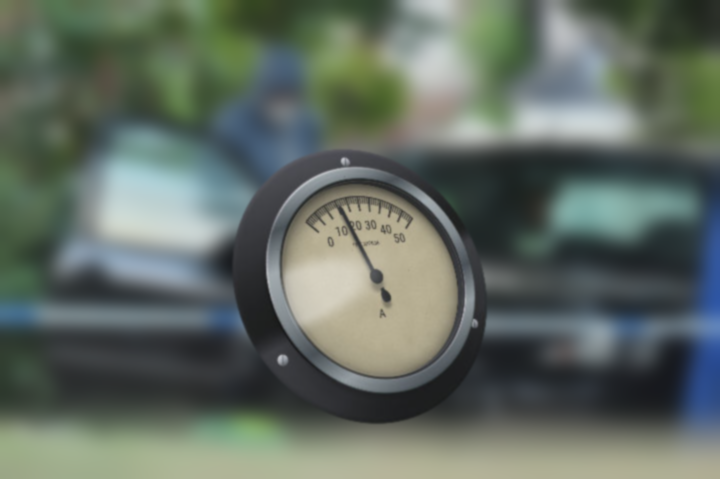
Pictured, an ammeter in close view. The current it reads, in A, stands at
15 A
